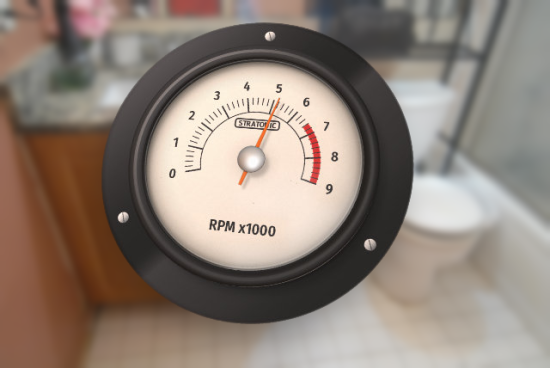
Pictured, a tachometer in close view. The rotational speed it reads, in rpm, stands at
5200 rpm
